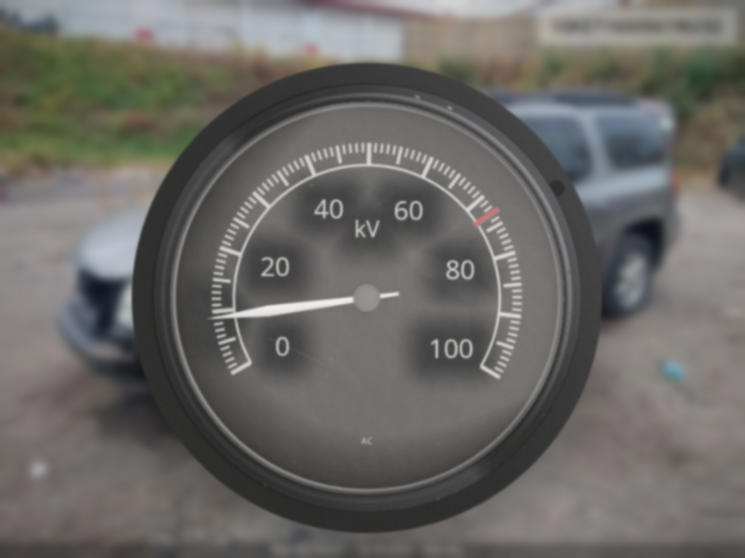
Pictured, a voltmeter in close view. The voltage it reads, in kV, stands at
9 kV
